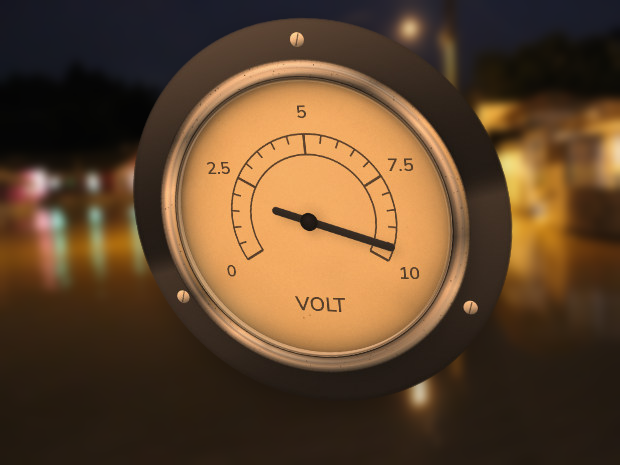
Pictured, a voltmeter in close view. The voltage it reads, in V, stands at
9.5 V
